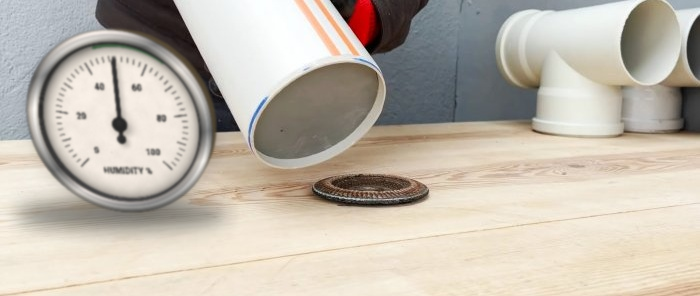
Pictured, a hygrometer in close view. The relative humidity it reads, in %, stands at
50 %
